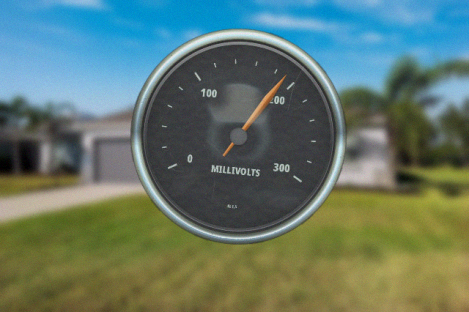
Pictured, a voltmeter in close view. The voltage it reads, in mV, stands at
190 mV
